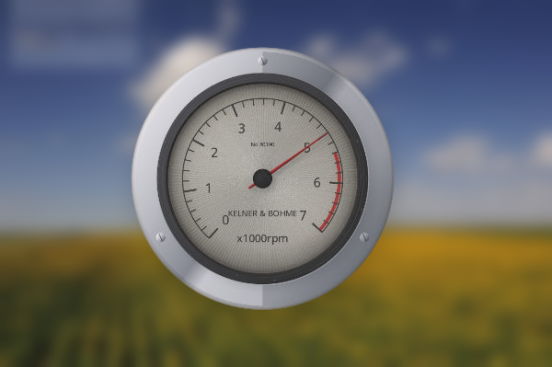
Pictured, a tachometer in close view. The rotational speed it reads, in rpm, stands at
5000 rpm
